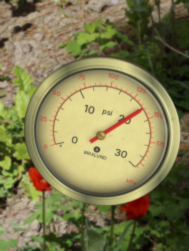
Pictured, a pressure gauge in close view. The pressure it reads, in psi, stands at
20 psi
